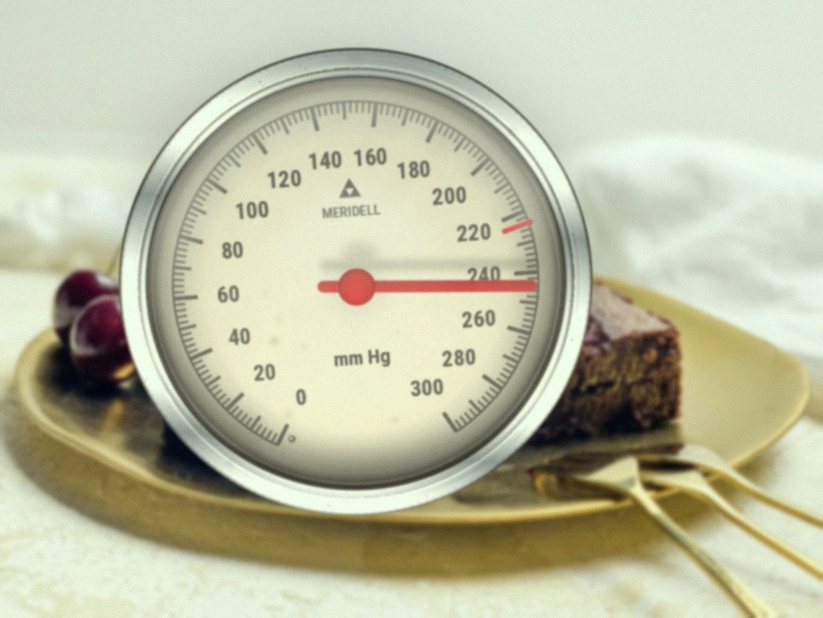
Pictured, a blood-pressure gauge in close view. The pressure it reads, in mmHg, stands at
244 mmHg
